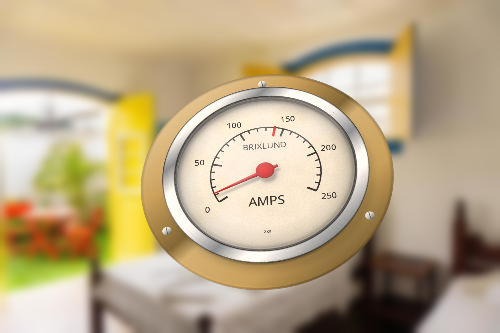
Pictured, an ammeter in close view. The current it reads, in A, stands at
10 A
